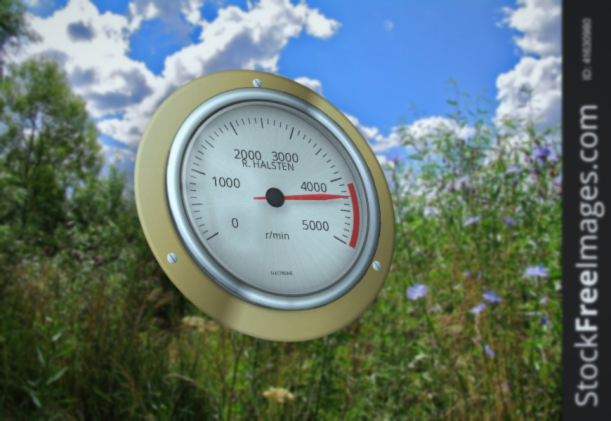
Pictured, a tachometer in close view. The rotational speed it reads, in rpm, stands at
4300 rpm
